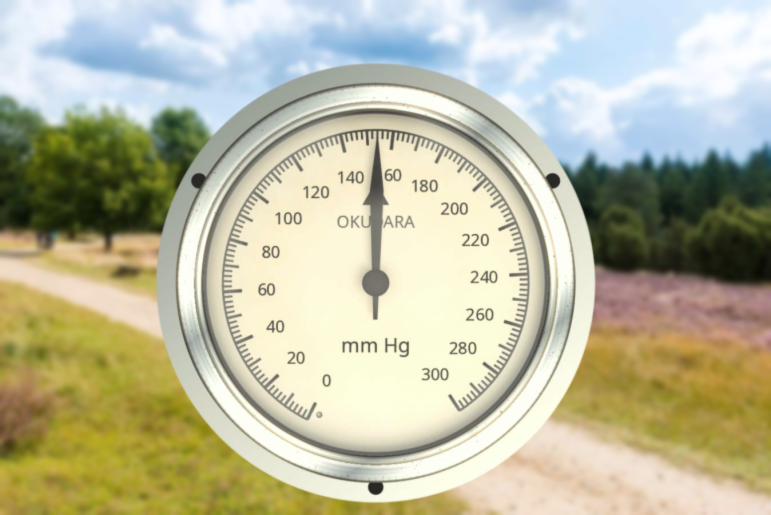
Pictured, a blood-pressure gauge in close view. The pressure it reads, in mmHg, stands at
154 mmHg
